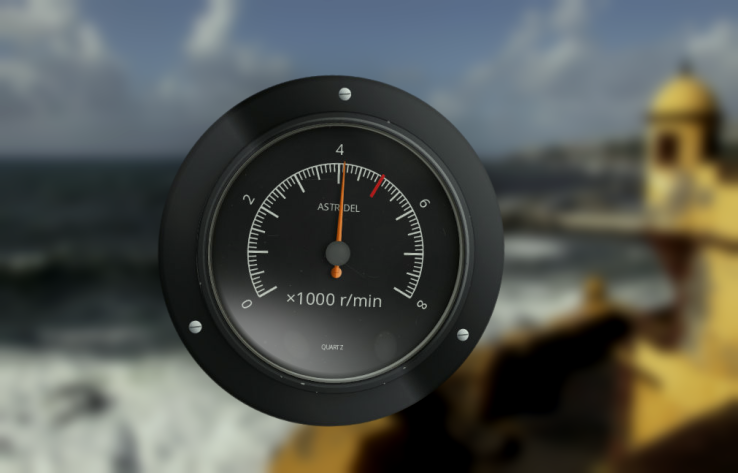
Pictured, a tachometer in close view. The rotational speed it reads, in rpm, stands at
4100 rpm
